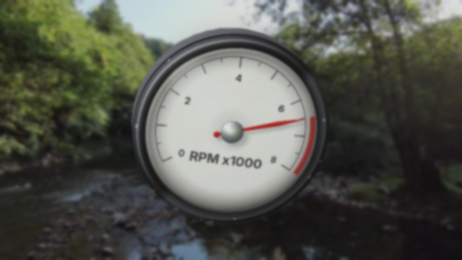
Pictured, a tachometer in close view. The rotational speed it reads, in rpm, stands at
6500 rpm
